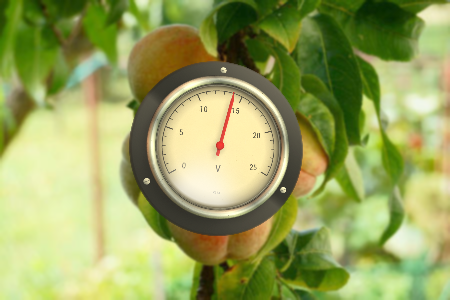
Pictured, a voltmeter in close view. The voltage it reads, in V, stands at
14 V
